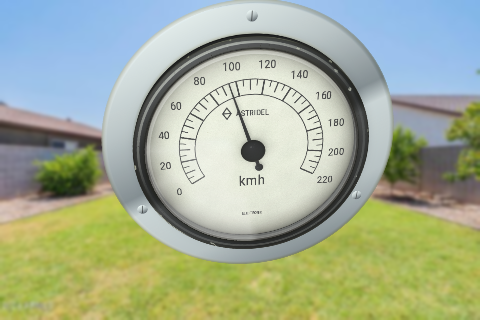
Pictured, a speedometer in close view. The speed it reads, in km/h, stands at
95 km/h
